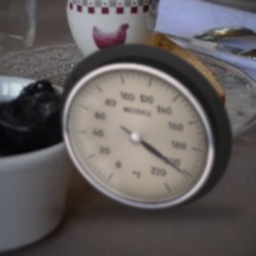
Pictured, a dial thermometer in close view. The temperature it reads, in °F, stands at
200 °F
